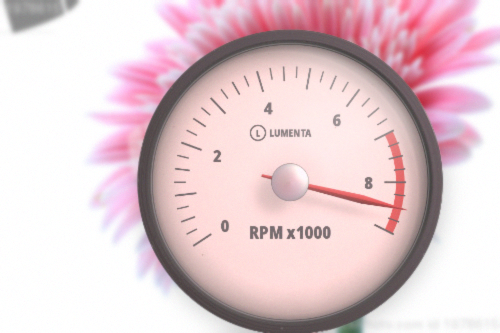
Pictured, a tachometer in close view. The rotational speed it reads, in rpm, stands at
8500 rpm
